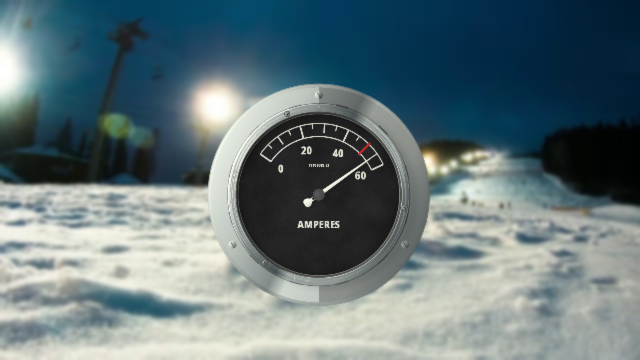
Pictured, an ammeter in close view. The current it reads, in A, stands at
55 A
